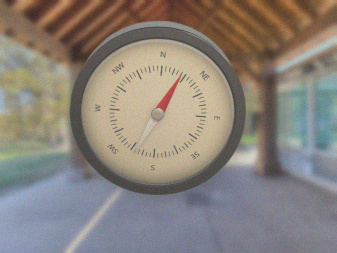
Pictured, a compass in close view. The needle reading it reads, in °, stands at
25 °
